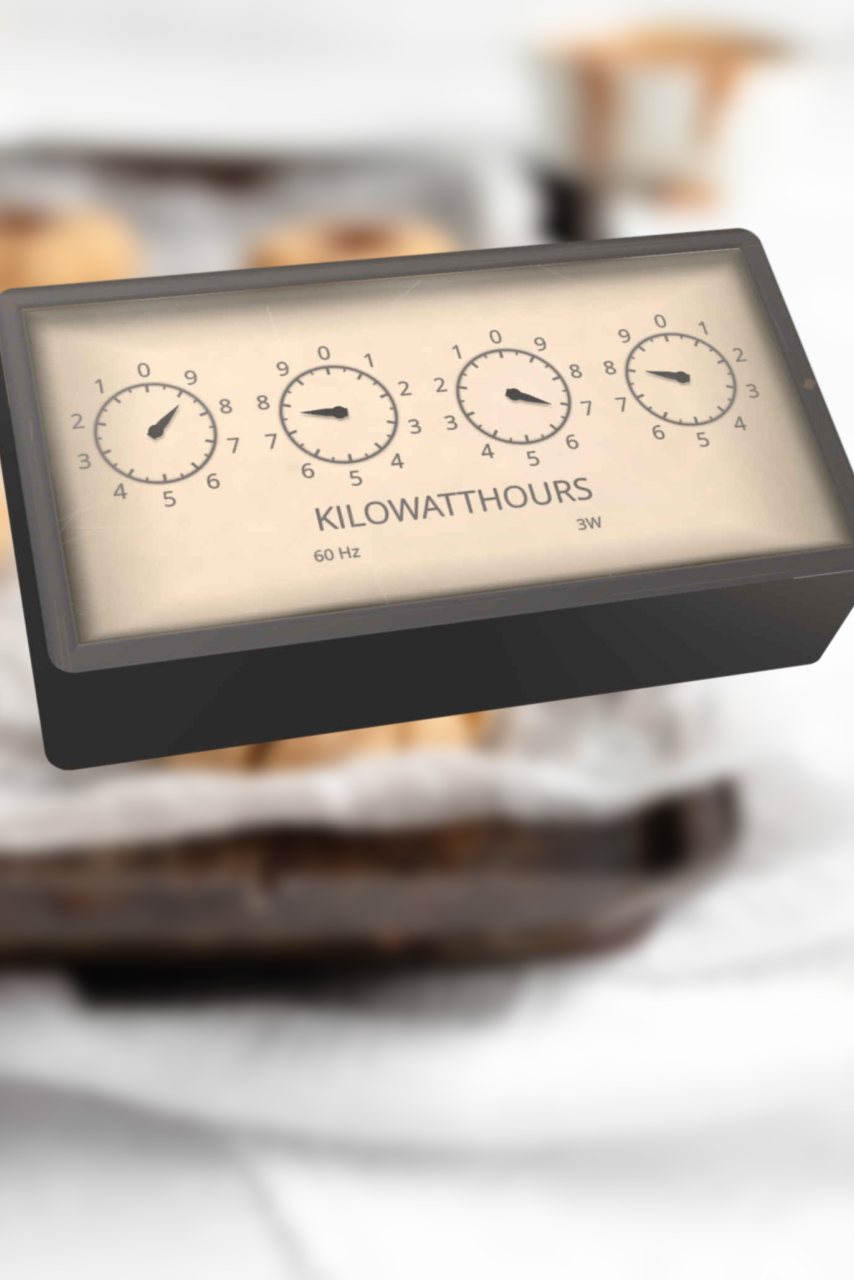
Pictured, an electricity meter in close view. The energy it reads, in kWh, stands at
8768 kWh
